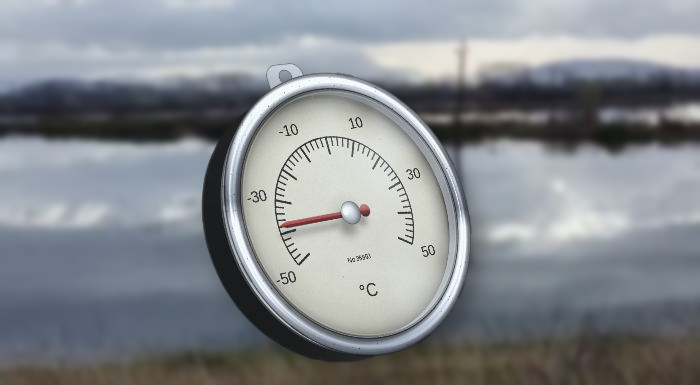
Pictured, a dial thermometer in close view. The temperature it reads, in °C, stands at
-38 °C
